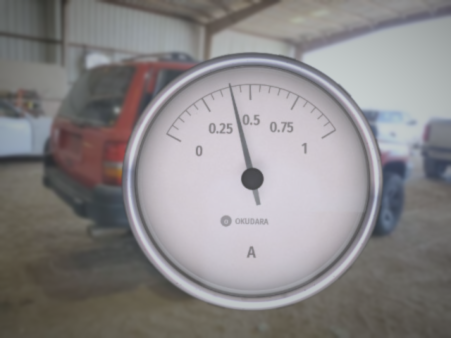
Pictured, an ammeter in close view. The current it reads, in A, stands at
0.4 A
